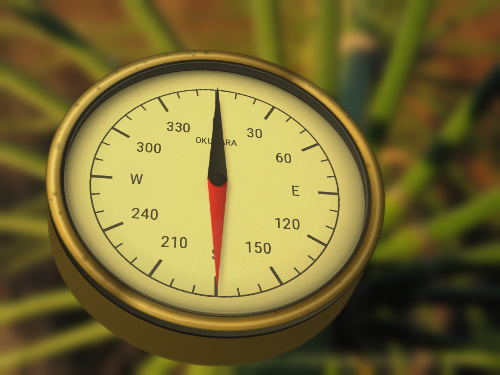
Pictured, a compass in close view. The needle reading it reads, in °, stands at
180 °
